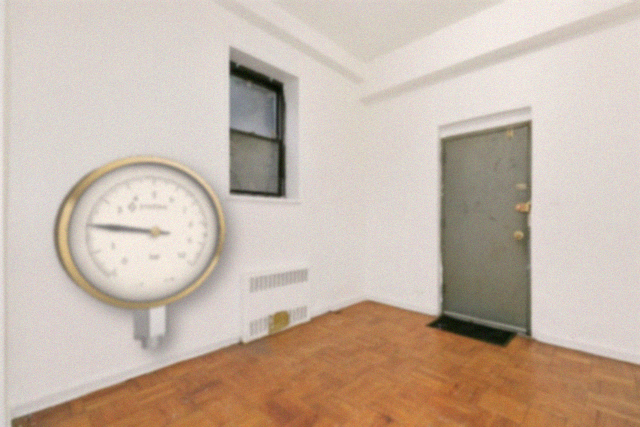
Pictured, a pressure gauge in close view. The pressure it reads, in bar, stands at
2 bar
